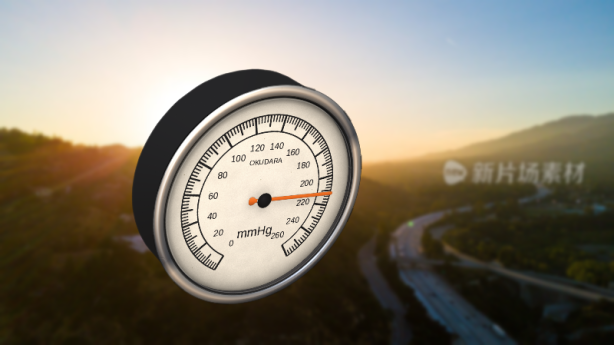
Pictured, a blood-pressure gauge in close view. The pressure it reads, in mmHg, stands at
210 mmHg
